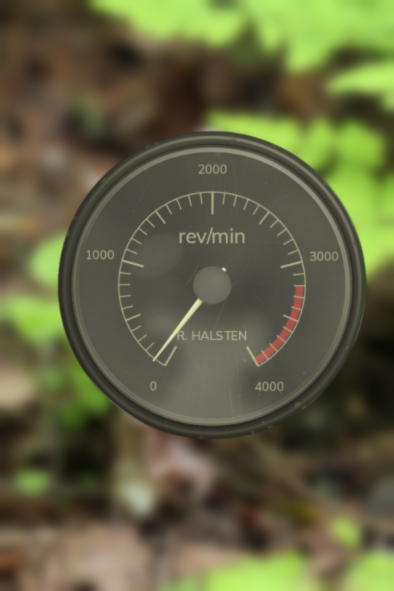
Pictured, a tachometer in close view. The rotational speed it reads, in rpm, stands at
100 rpm
